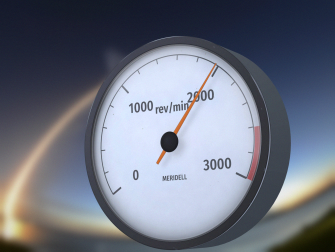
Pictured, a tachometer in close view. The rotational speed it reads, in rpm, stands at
2000 rpm
